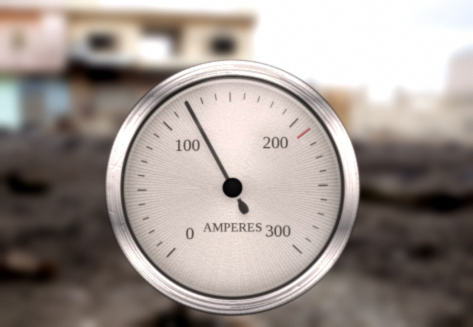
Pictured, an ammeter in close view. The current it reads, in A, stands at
120 A
